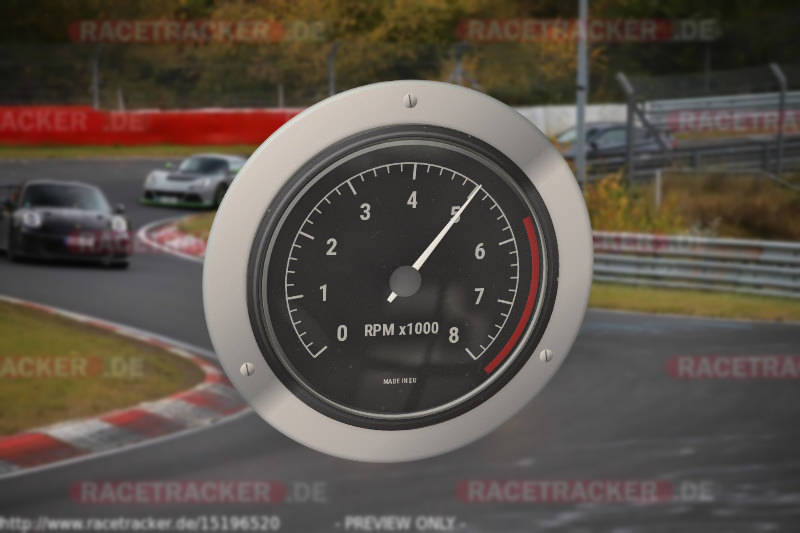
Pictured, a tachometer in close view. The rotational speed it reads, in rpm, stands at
5000 rpm
